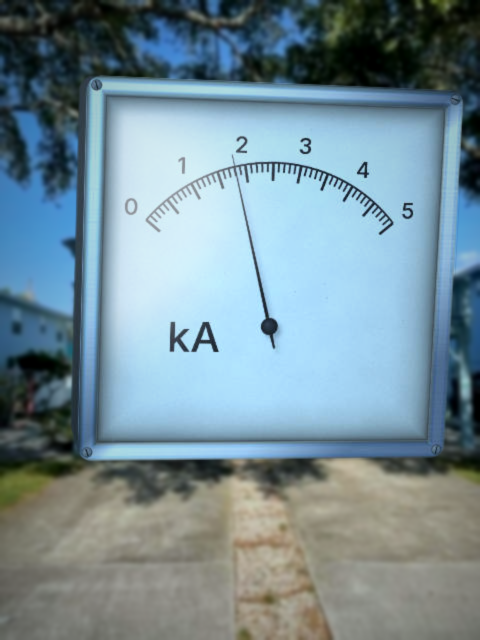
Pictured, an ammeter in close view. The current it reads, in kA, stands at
1.8 kA
